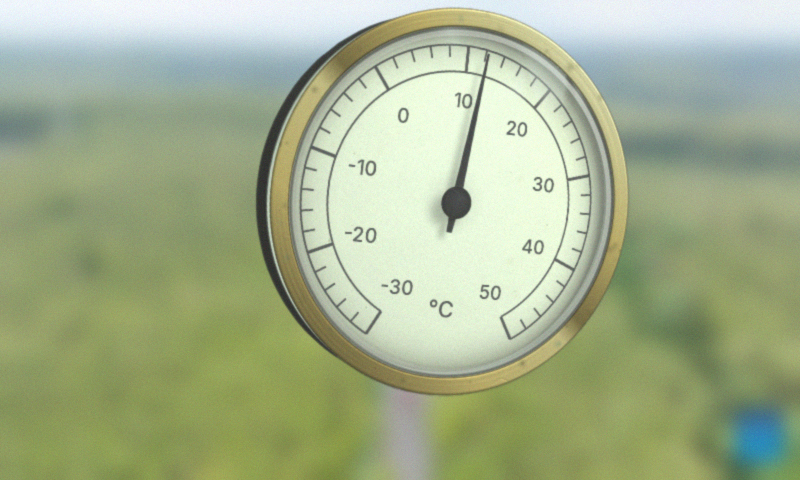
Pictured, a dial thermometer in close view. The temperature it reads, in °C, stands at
12 °C
